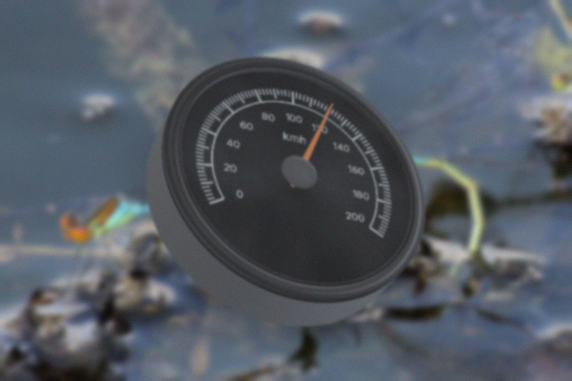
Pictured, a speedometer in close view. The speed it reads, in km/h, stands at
120 km/h
